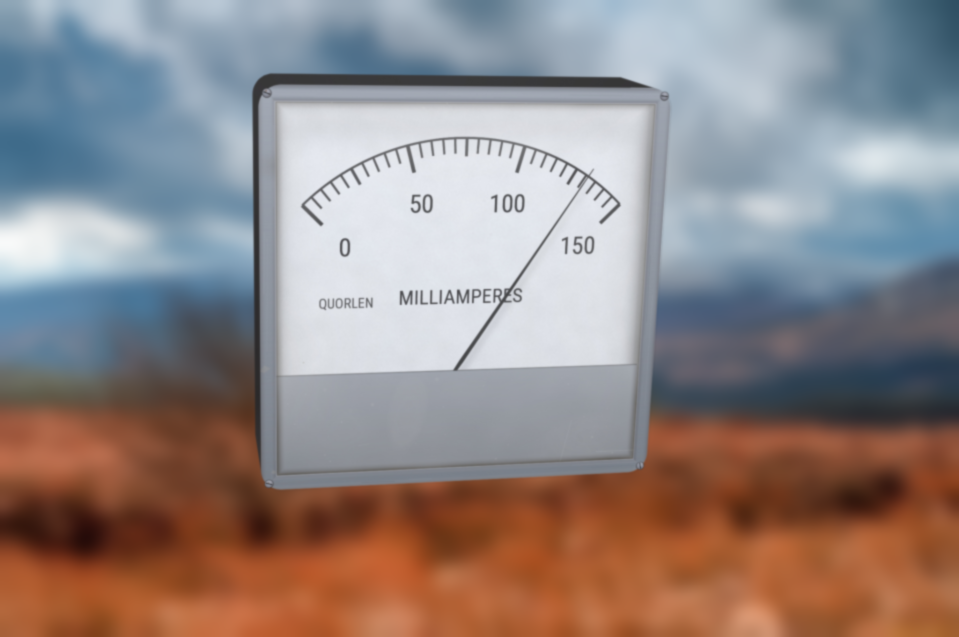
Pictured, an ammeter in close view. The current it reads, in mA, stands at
130 mA
